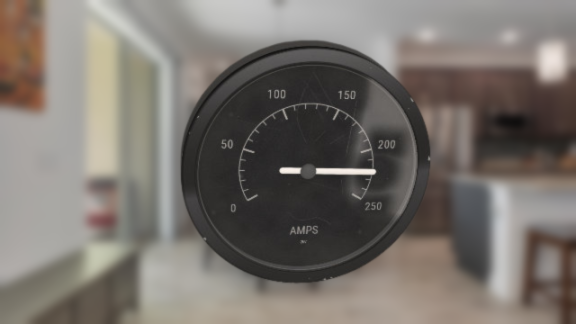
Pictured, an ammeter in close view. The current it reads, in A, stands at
220 A
